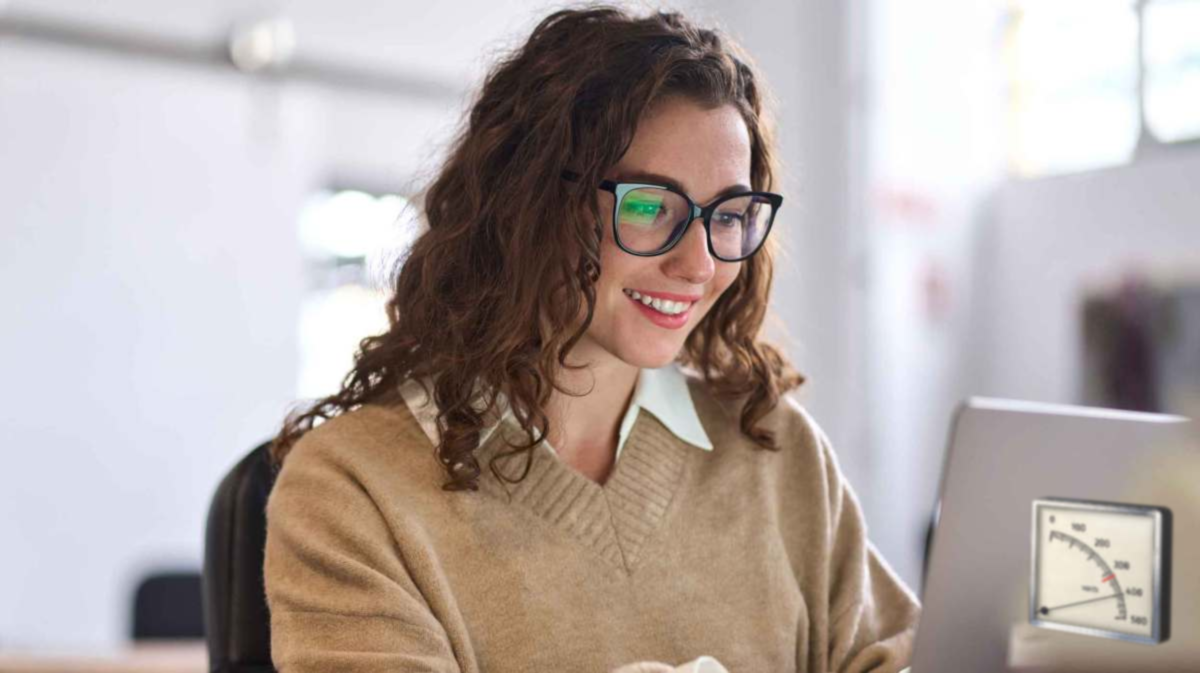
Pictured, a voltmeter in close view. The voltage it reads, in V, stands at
400 V
